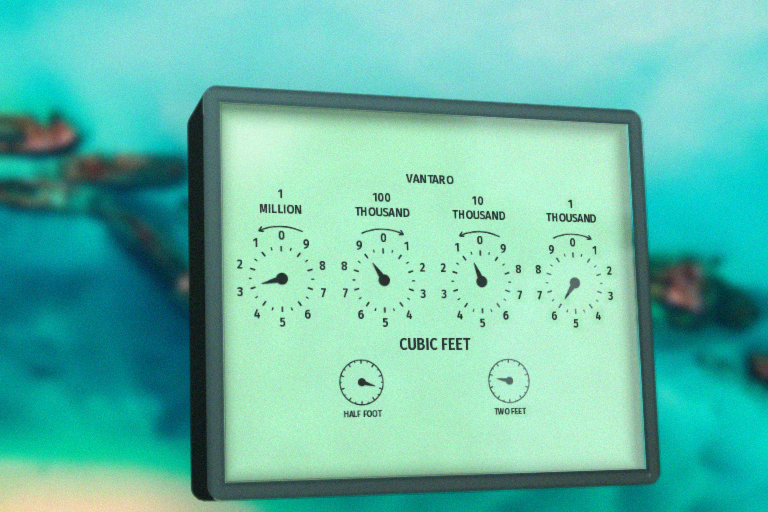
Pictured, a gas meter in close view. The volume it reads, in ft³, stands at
290600 ft³
